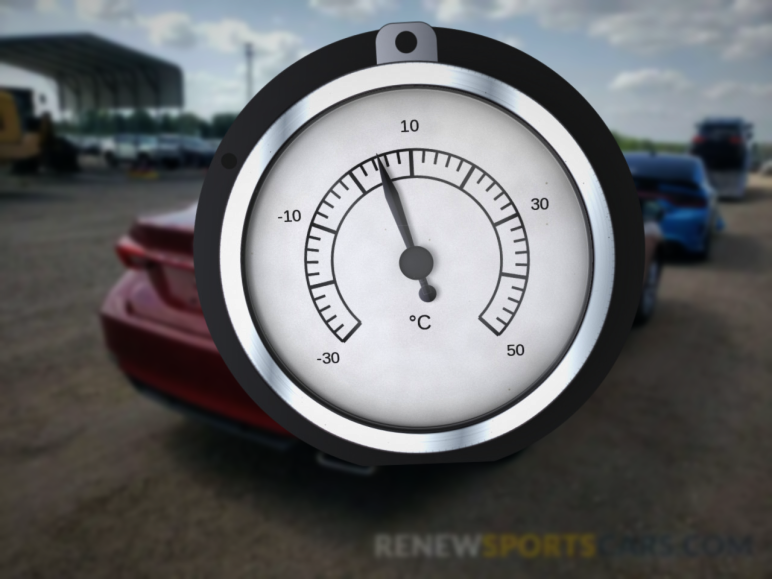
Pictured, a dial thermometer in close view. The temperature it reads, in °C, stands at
5 °C
